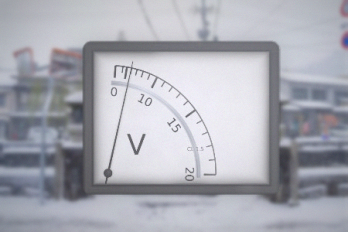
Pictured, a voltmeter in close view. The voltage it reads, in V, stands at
6 V
